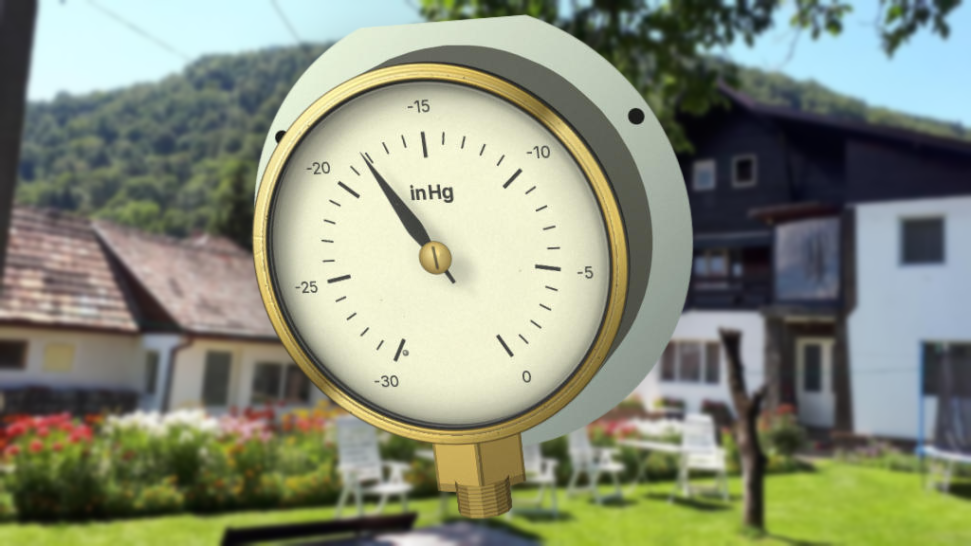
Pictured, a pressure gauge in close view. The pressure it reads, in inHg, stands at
-18 inHg
